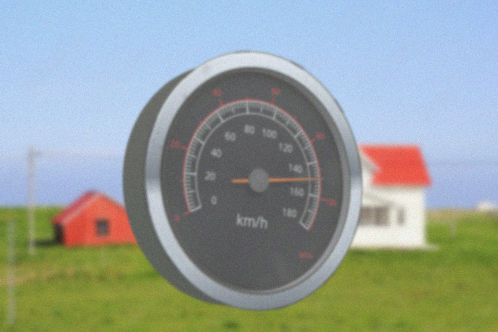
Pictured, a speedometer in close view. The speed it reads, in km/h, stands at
150 km/h
